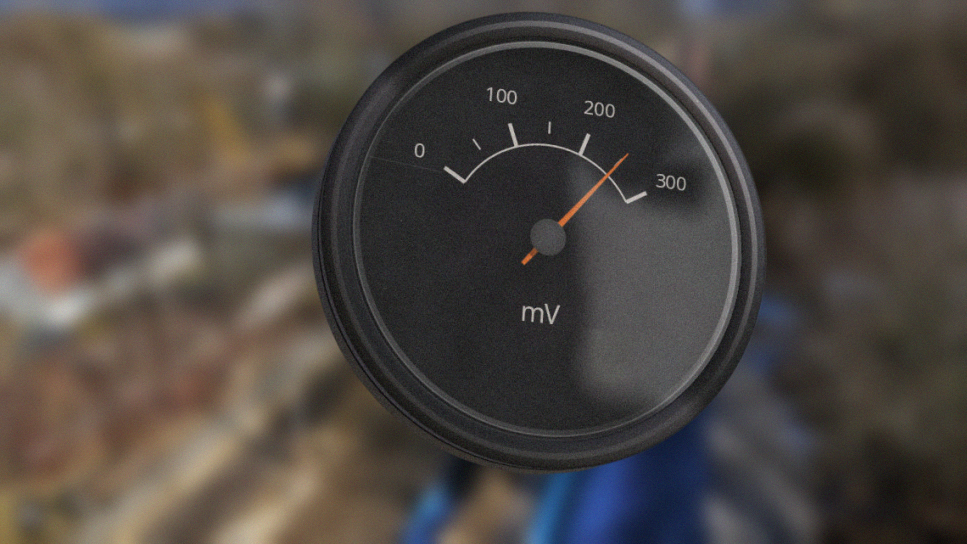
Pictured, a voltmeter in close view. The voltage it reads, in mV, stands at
250 mV
